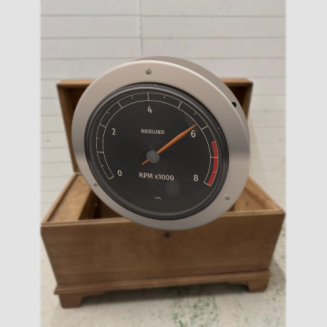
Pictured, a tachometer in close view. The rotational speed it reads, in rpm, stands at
5750 rpm
